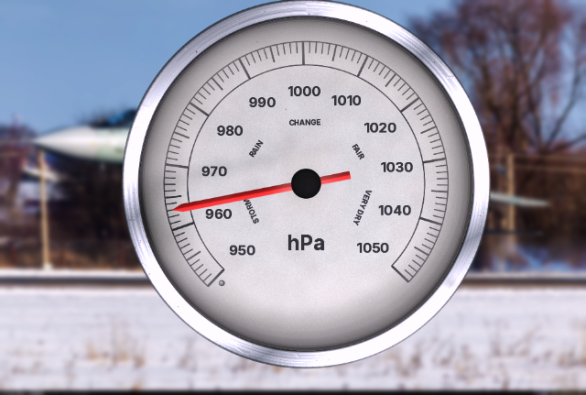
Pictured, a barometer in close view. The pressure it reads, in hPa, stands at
963 hPa
